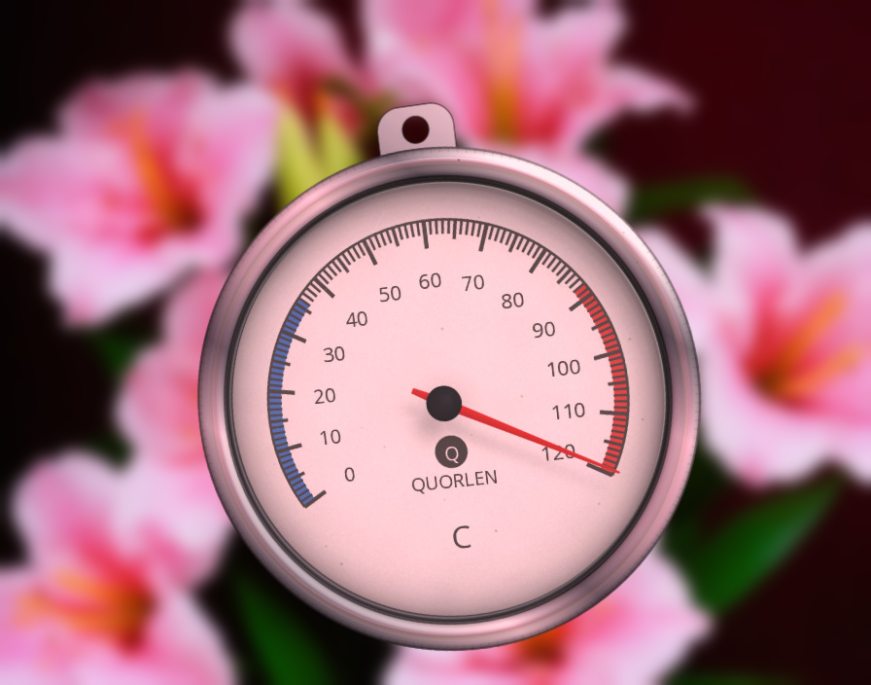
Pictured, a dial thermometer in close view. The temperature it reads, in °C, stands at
119 °C
